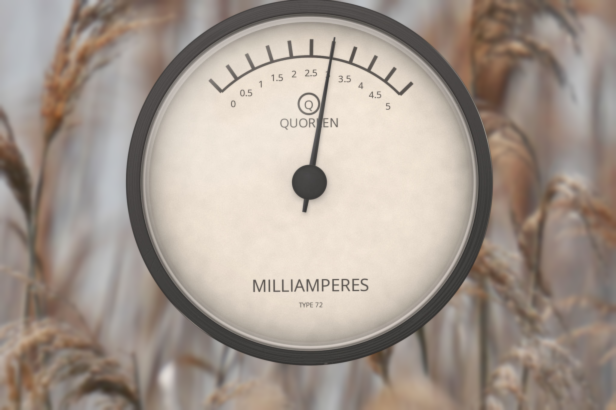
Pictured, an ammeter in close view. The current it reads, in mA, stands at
3 mA
